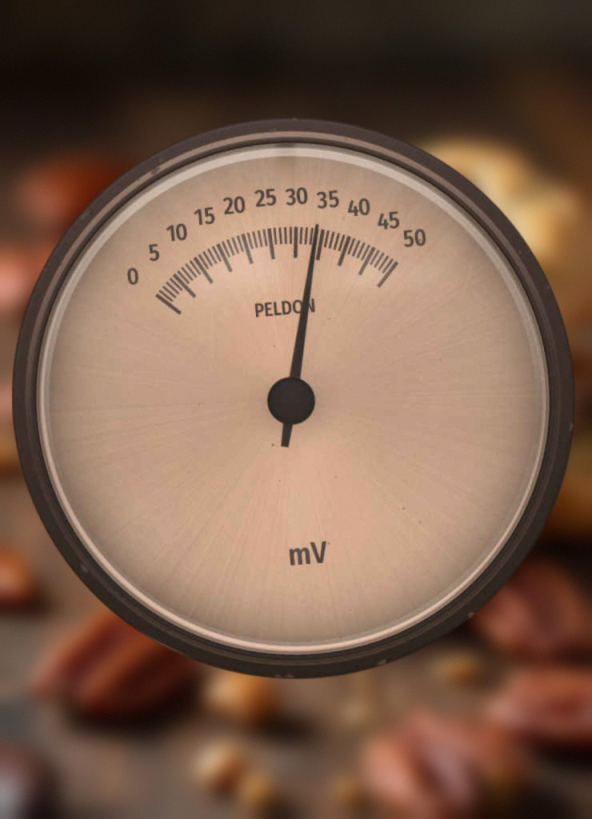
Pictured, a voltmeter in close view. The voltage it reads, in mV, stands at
34 mV
